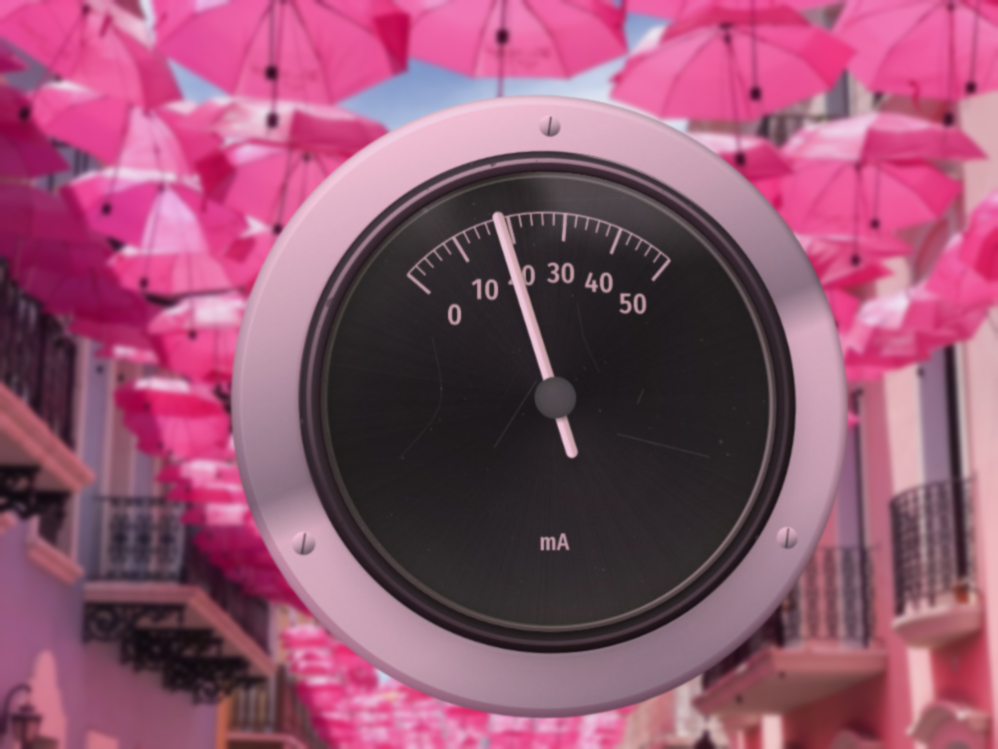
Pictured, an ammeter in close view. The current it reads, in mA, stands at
18 mA
